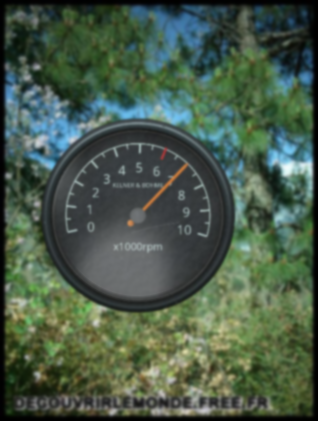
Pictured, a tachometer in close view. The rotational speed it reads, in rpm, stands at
7000 rpm
